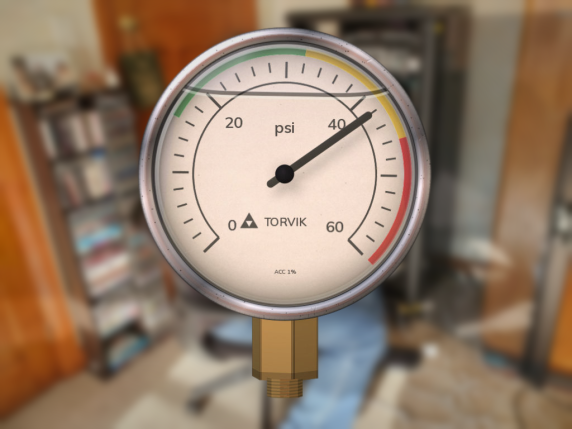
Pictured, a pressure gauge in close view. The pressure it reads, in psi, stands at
42 psi
